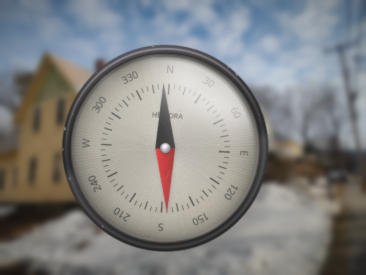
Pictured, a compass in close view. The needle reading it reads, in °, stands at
175 °
